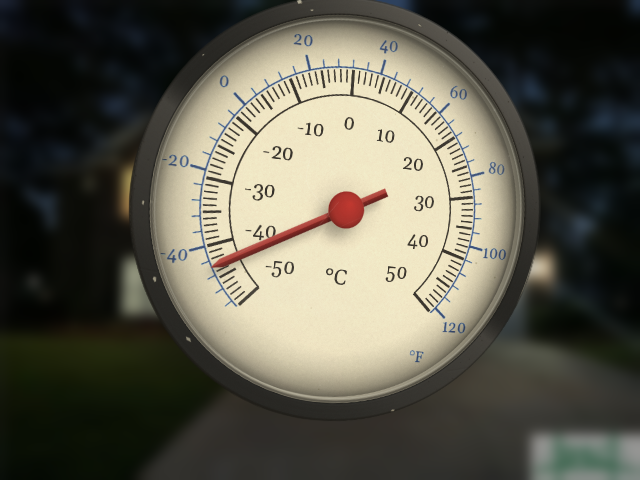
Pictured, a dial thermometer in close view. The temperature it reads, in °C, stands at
-43 °C
